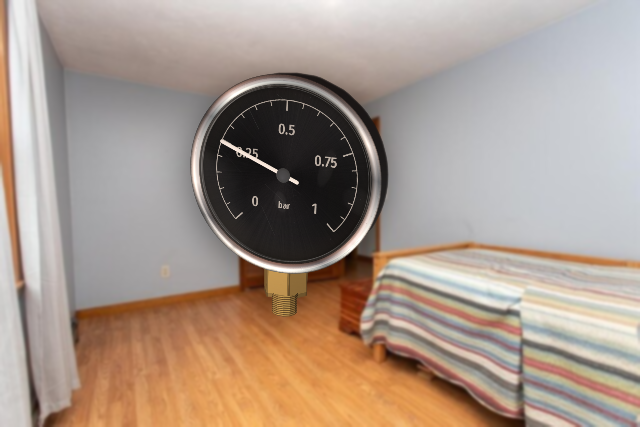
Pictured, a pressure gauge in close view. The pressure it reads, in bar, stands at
0.25 bar
